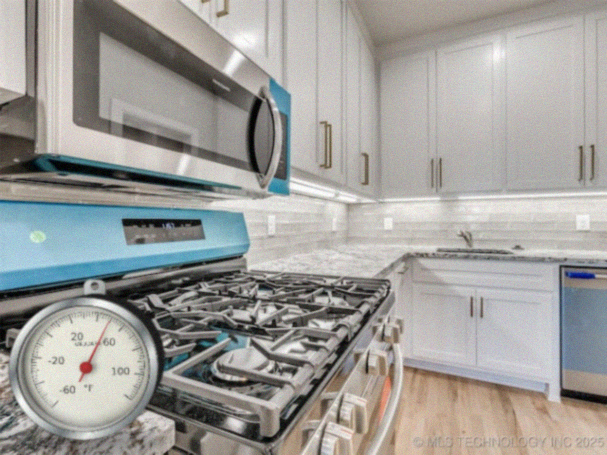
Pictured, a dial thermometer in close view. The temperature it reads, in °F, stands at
50 °F
